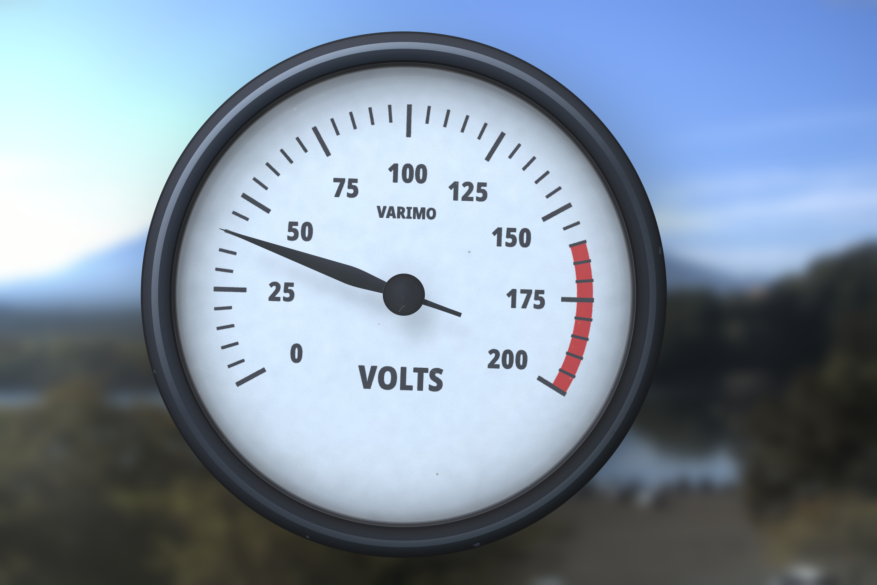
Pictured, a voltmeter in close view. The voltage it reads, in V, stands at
40 V
